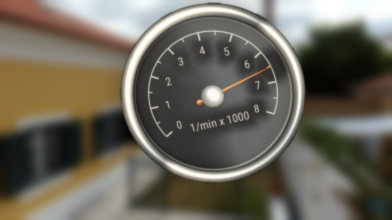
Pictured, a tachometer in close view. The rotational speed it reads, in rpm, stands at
6500 rpm
